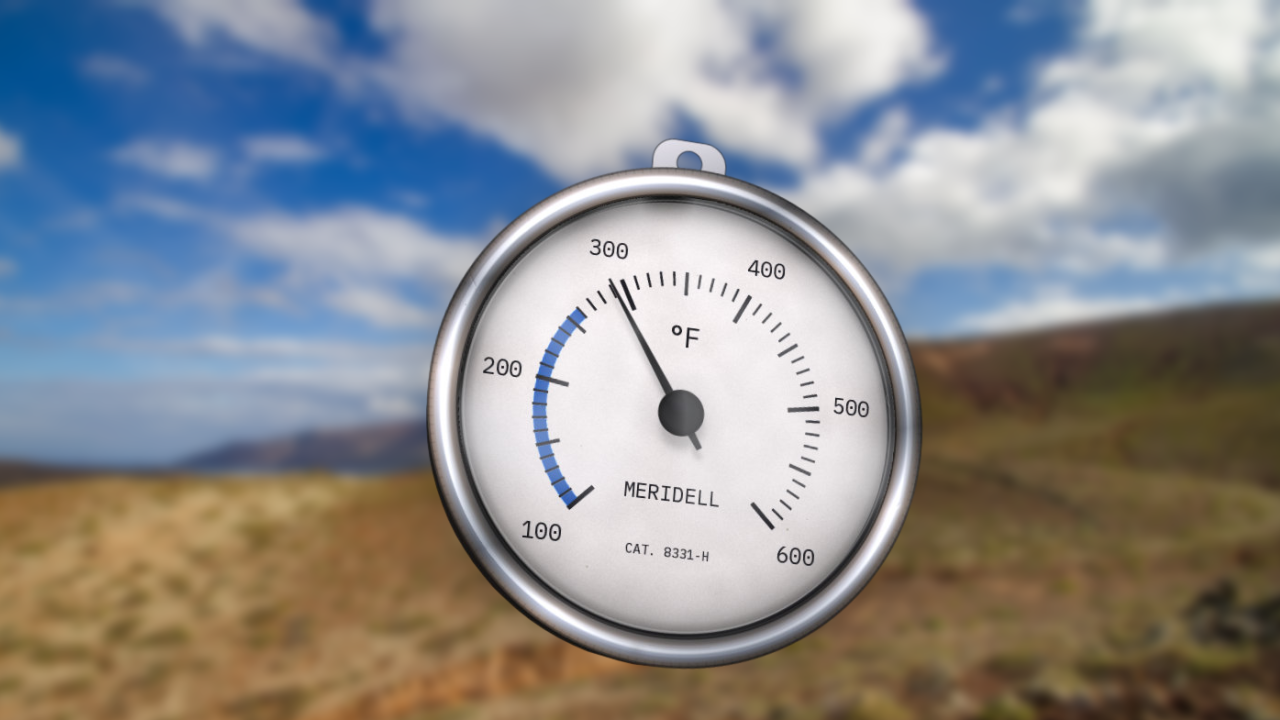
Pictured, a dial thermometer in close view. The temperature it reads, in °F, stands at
290 °F
